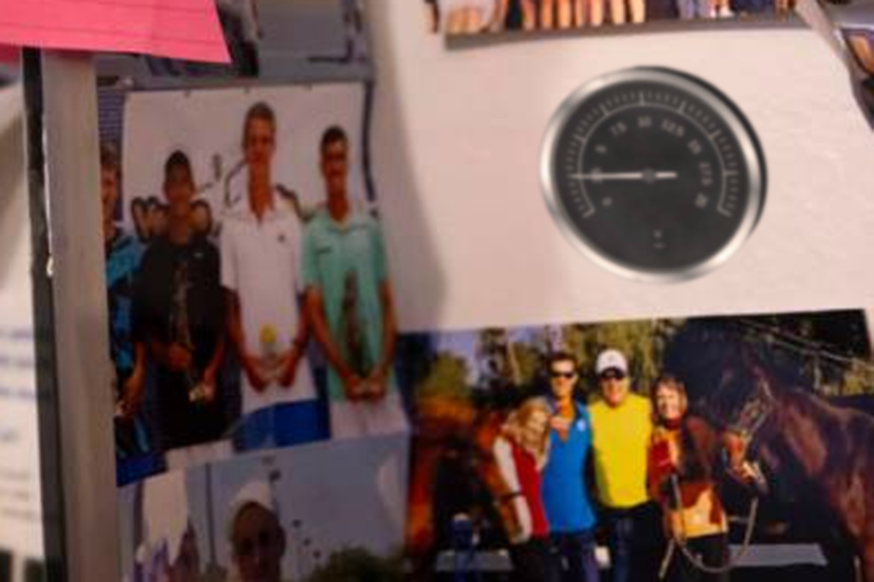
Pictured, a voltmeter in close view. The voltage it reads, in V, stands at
2.5 V
